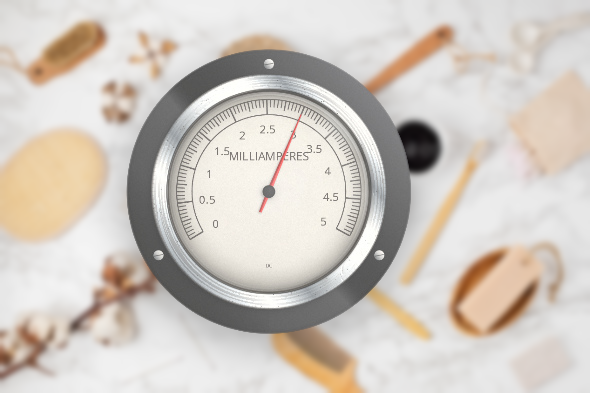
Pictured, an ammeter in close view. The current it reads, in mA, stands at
3 mA
